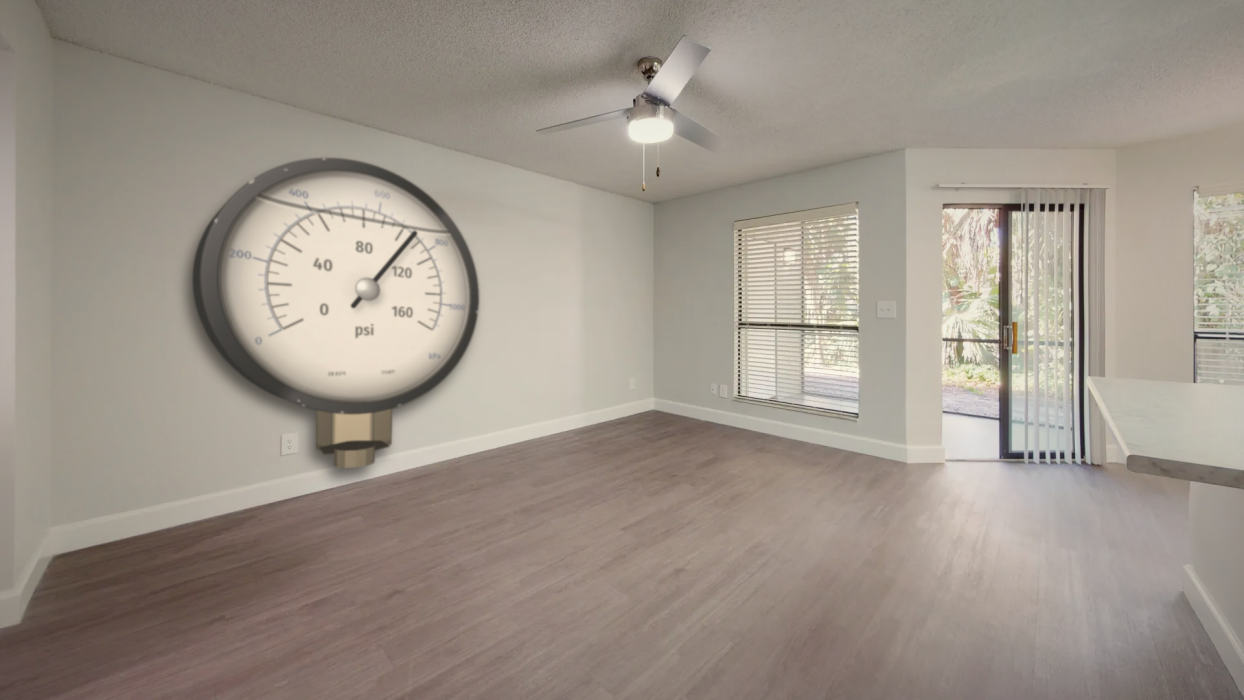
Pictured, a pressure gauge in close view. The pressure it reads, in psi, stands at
105 psi
